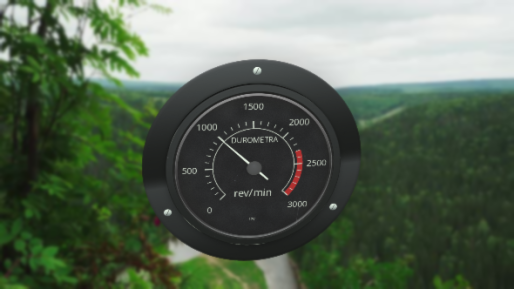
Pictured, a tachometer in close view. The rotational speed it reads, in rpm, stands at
1000 rpm
